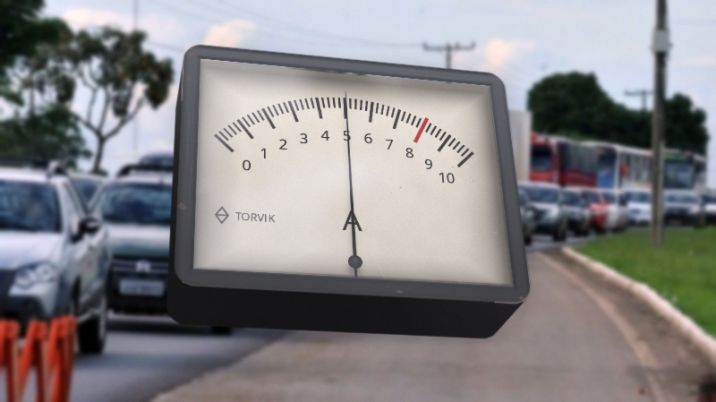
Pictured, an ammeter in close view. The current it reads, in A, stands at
5 A
